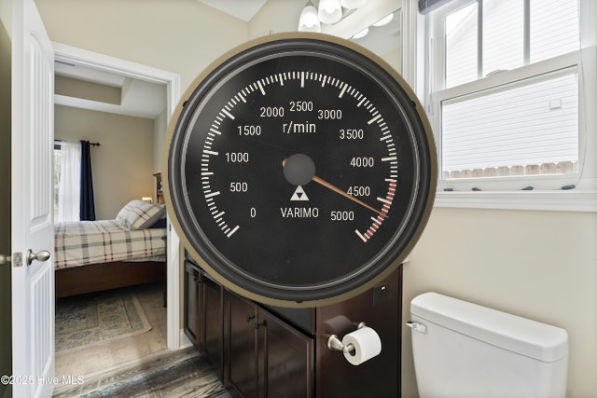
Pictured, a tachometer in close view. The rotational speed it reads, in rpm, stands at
4650 rpm
